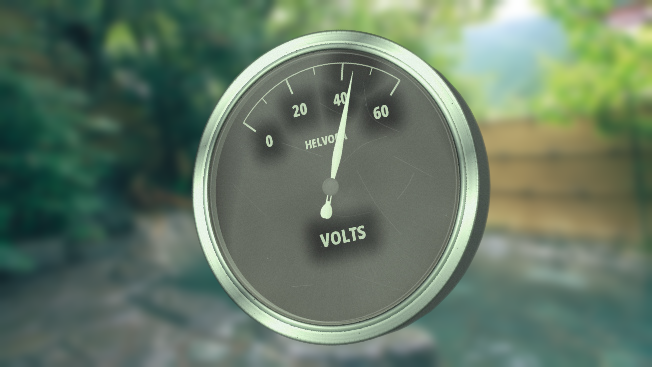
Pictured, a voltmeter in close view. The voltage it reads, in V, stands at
45 V
